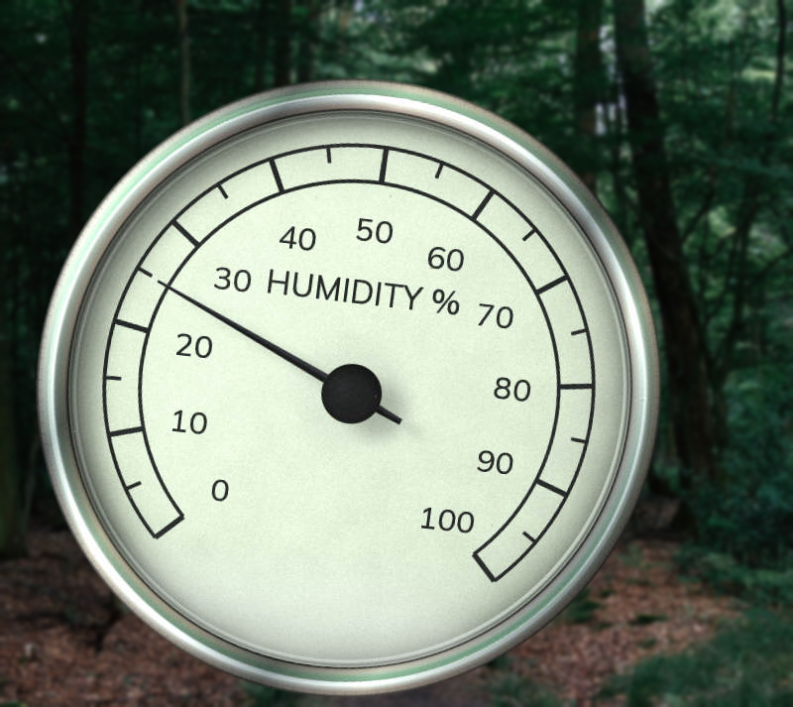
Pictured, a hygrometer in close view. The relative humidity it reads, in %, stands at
25 %
